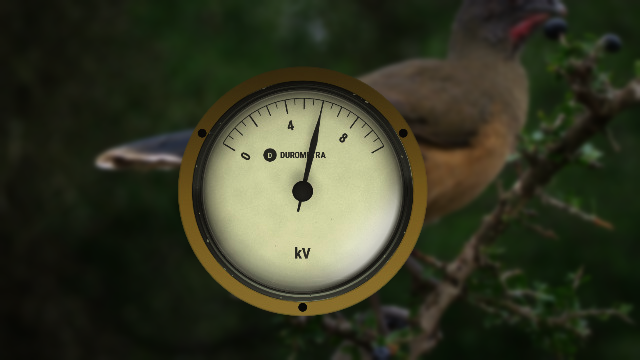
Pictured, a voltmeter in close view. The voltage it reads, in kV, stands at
6 kV
